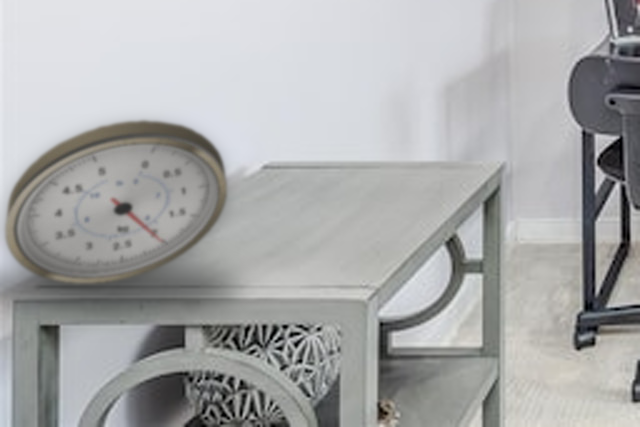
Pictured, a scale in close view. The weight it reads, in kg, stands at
2 kg
